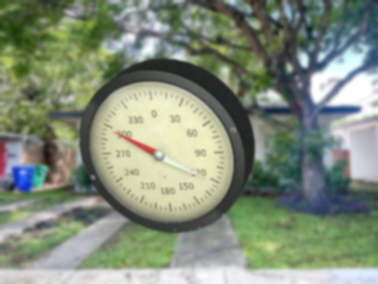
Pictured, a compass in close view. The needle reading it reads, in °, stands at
300 °
